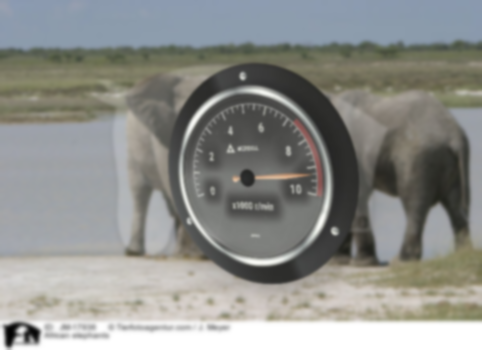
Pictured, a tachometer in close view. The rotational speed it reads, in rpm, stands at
9250 rpm
